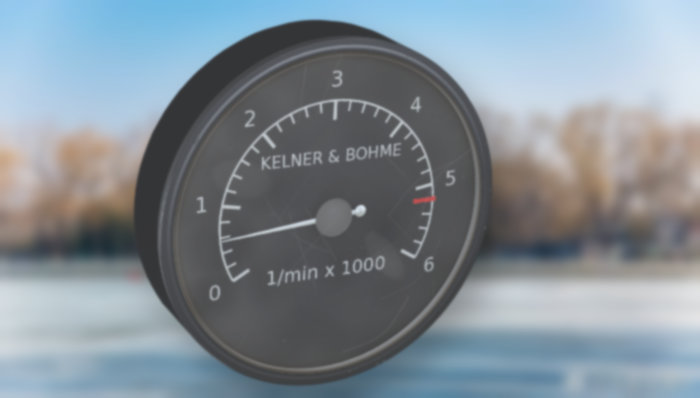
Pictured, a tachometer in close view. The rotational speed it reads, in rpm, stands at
600 rpm
